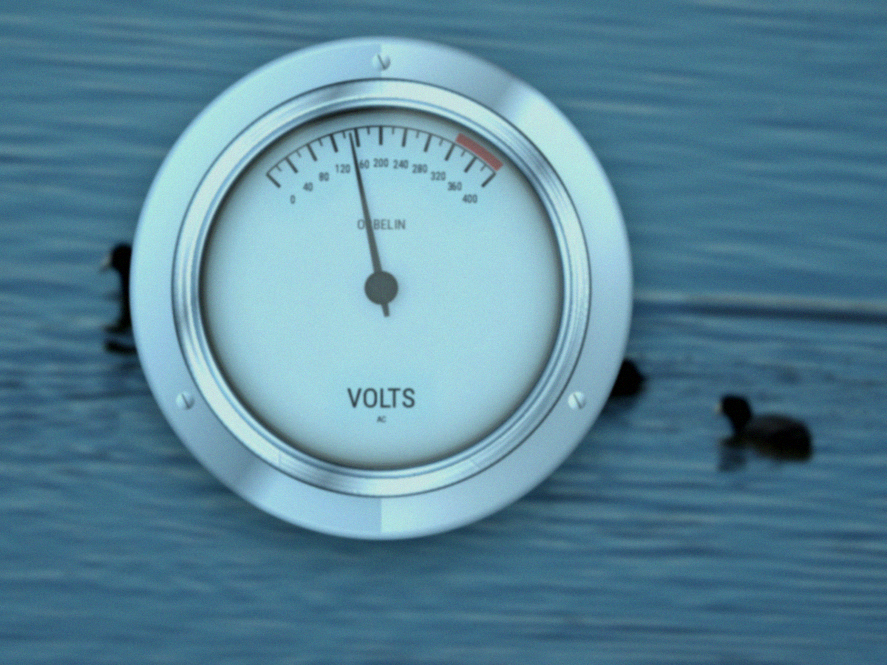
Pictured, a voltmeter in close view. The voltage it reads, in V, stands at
150 V
